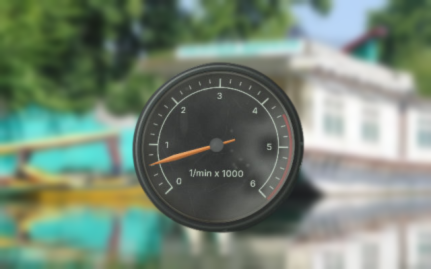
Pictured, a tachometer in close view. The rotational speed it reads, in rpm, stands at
600 rpm
